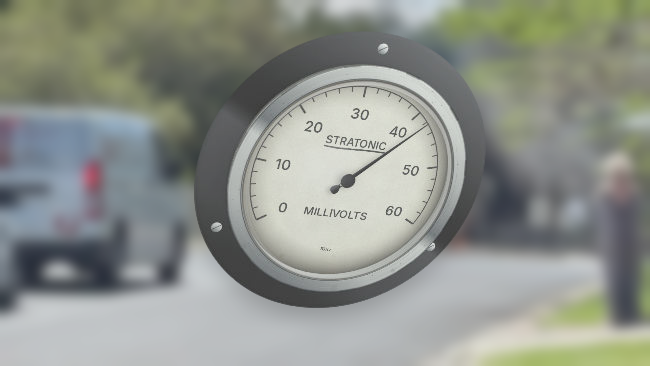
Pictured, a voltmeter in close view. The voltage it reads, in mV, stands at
42 mV
